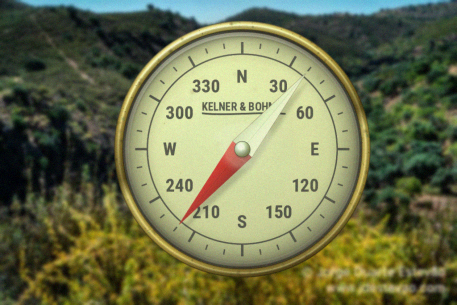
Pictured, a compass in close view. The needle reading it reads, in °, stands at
220 °
